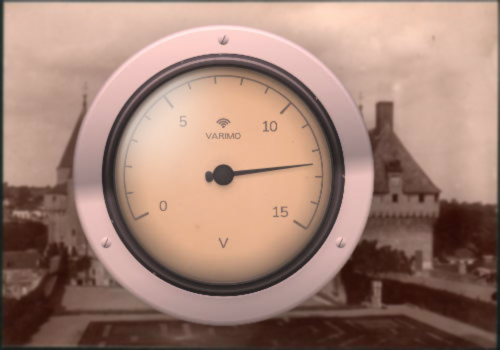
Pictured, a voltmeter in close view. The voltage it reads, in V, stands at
12.5 V
